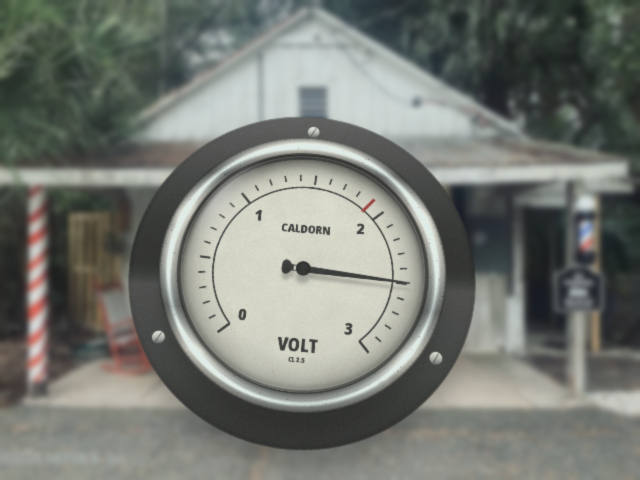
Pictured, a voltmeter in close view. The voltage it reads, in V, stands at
2.5 V
